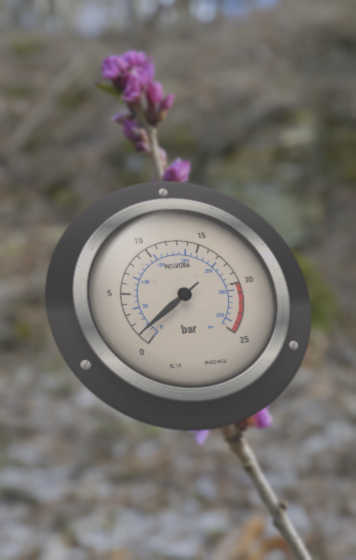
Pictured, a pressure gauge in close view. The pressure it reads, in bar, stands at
1 bar
